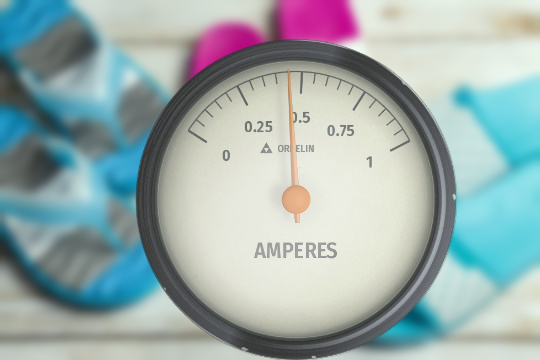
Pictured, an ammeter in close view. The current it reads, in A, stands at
0.45 A
